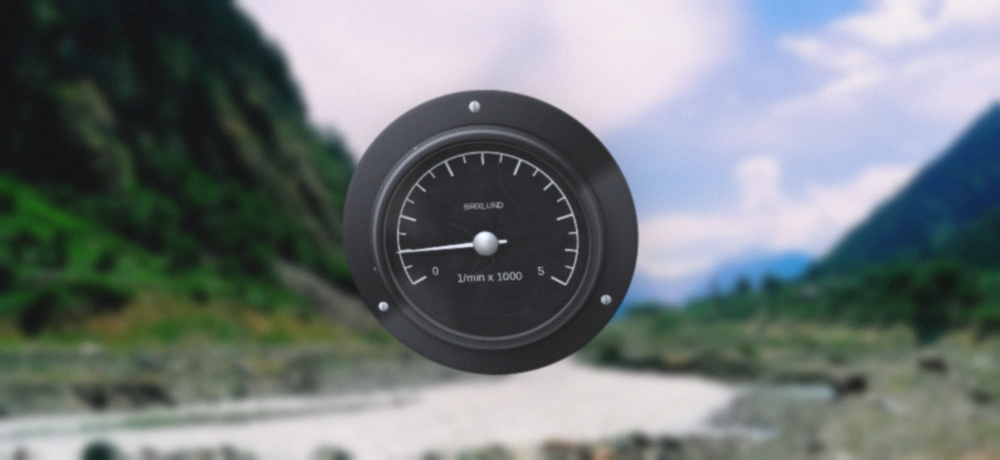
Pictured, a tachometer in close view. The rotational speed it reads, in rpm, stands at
500 rpm
